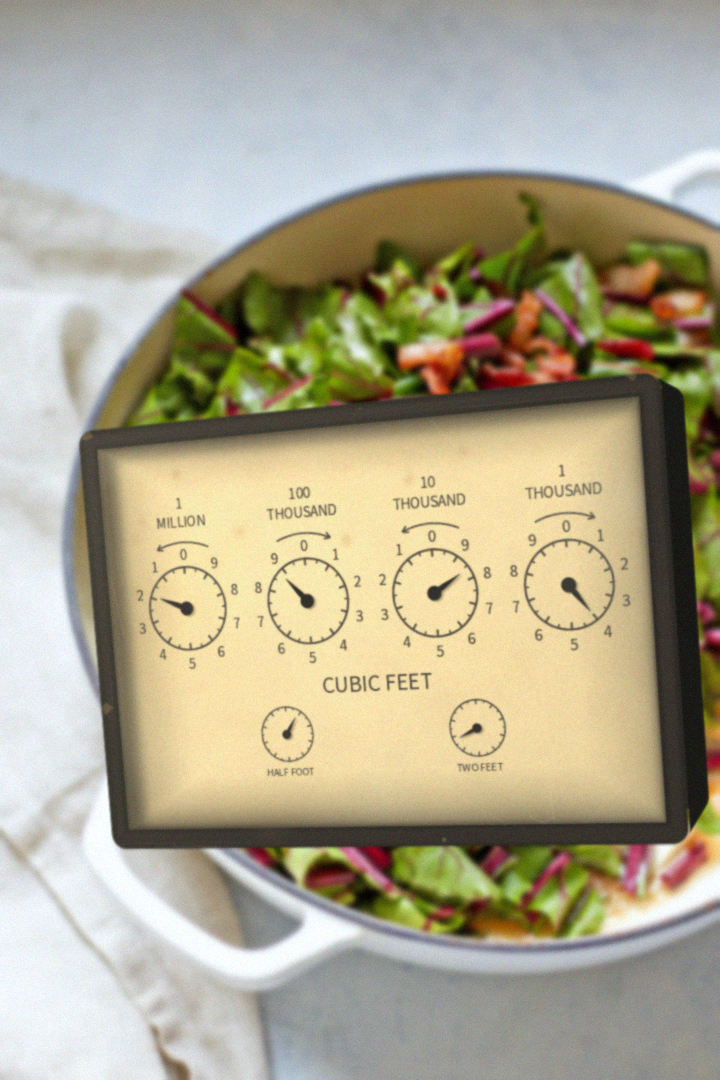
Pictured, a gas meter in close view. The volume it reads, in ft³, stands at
188400 ft³
